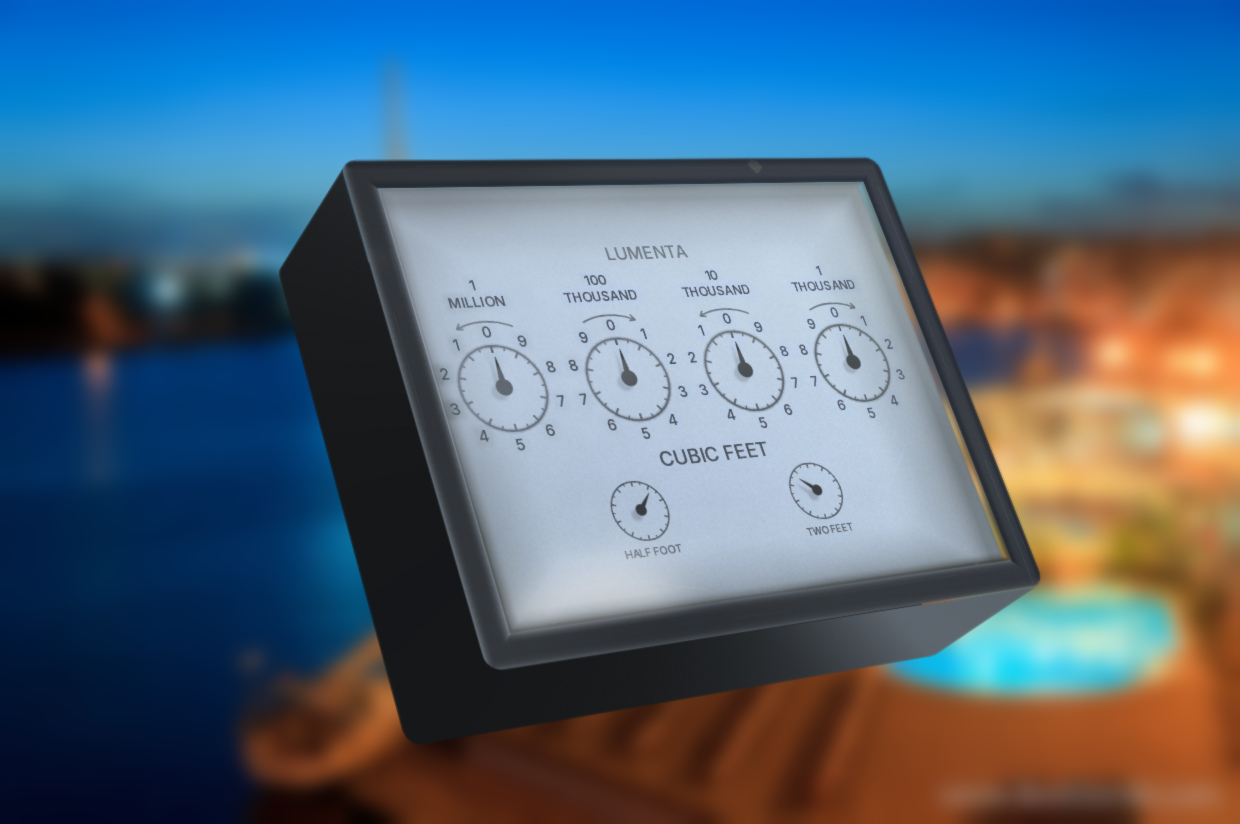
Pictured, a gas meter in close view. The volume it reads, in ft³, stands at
0 ft³
